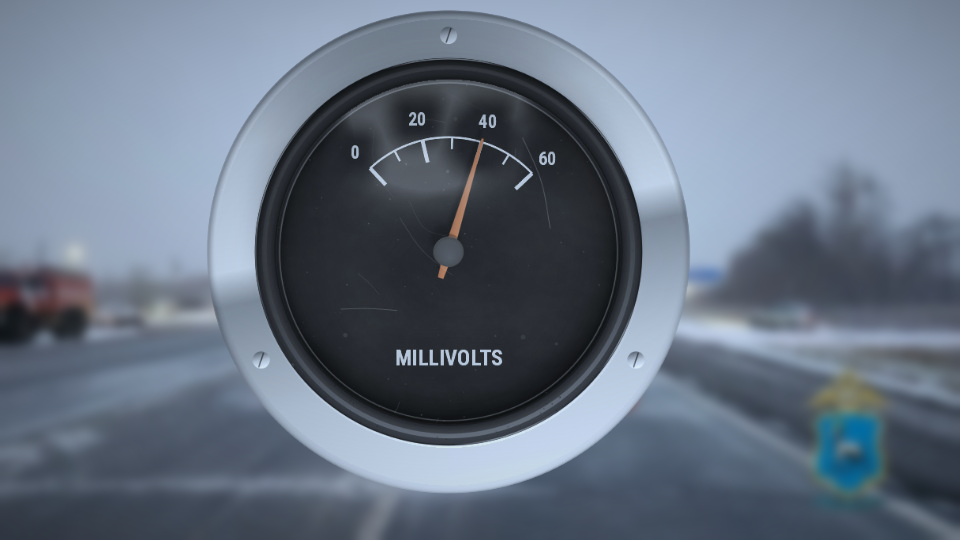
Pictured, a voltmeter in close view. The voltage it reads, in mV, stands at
40 mV
